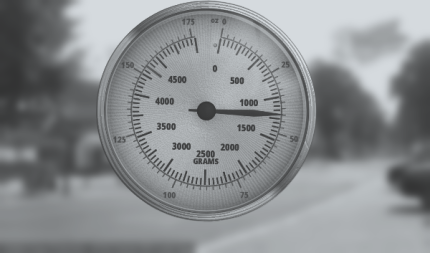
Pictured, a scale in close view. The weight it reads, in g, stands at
1200 g
